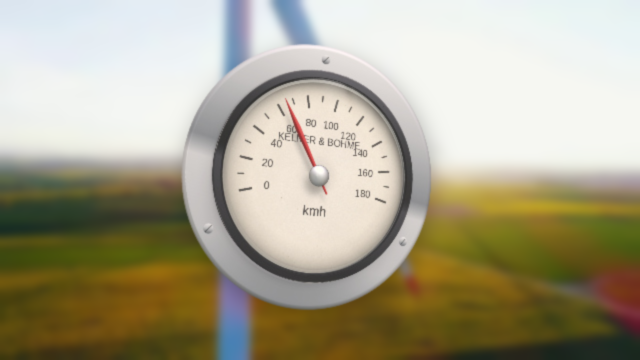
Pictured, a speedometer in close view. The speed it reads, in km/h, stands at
65 km/h
